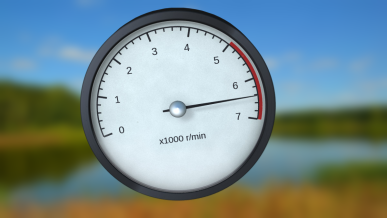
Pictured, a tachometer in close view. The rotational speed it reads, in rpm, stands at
6400 rpm
